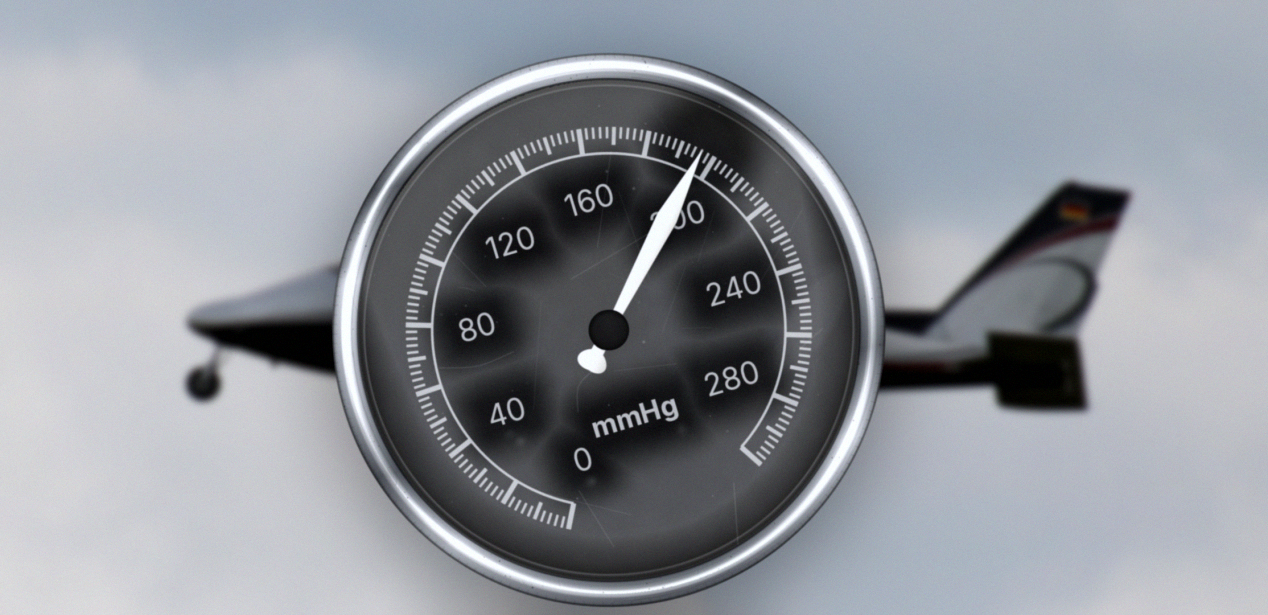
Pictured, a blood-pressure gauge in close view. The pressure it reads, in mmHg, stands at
196 mmHg
